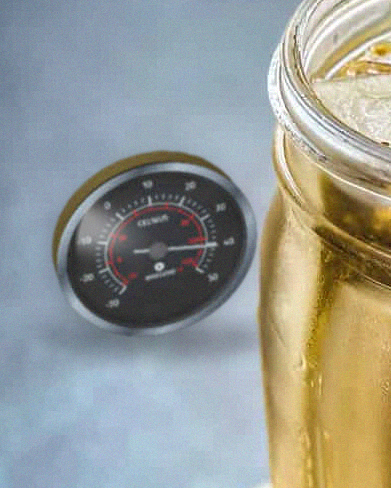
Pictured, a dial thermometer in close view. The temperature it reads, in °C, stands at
40 °C
